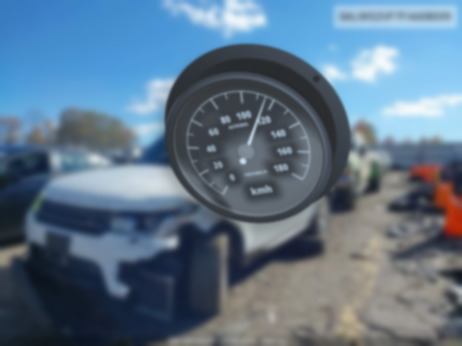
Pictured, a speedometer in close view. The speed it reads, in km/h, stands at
115 km/h
